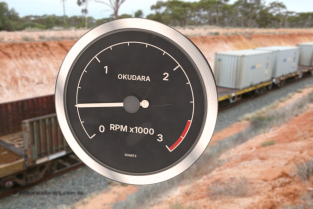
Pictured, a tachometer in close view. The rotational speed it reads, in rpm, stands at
400 rpm
